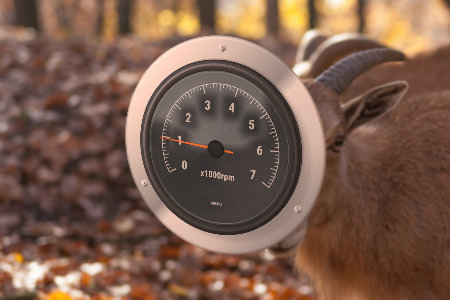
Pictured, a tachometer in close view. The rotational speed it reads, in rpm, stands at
1000 rpm
